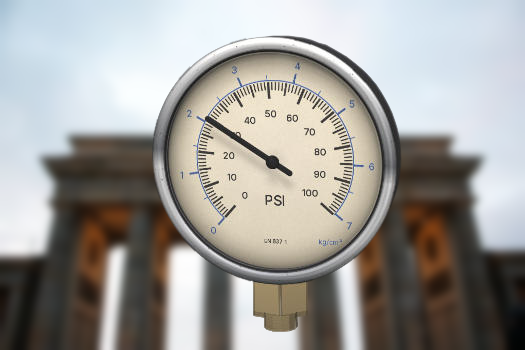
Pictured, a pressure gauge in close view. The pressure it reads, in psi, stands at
30 psi
